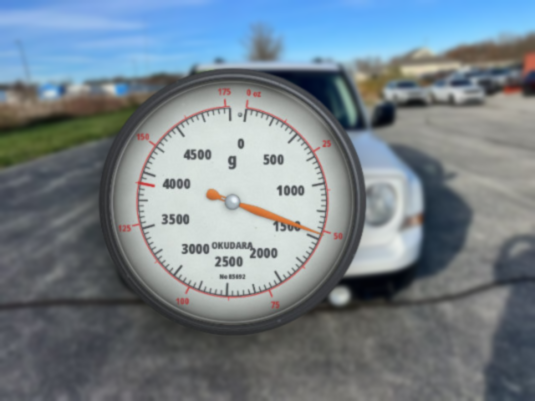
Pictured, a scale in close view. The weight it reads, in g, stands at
1450 g
